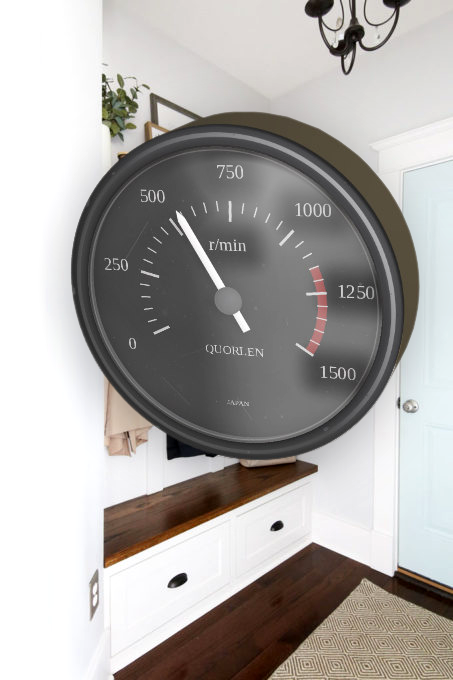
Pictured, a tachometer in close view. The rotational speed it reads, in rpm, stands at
550 rpm
